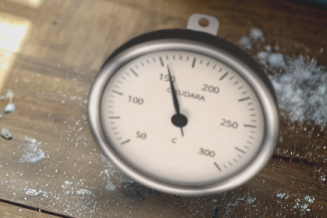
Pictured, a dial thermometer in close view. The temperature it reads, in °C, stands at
155 °C
